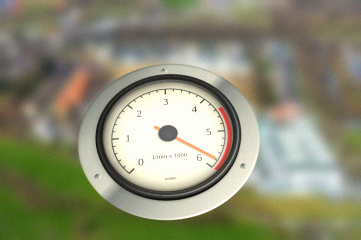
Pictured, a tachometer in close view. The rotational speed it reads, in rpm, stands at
5800 rpm
